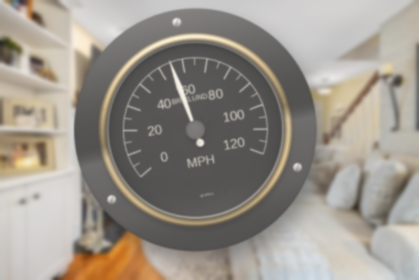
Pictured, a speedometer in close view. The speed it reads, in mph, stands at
55 mph
